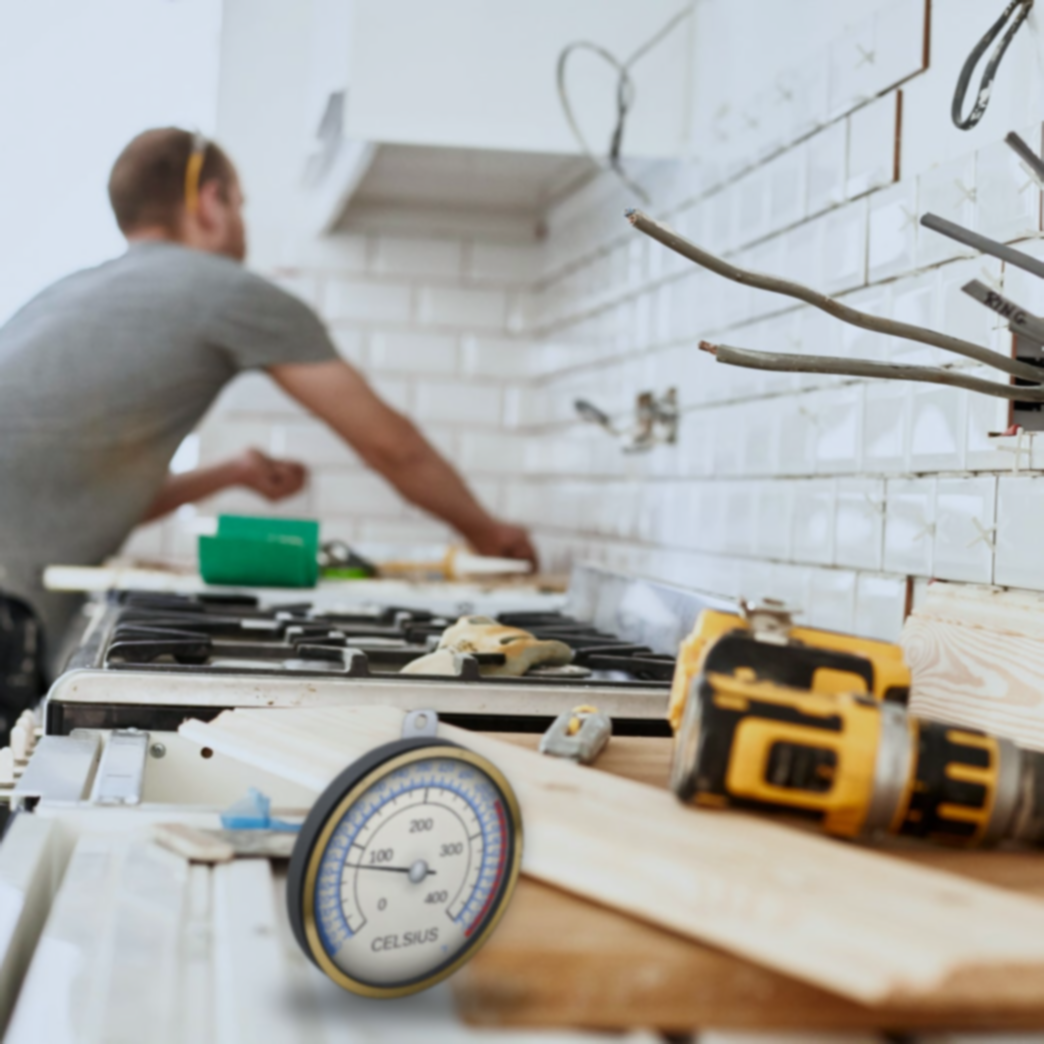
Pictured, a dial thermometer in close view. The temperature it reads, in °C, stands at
80 °C
